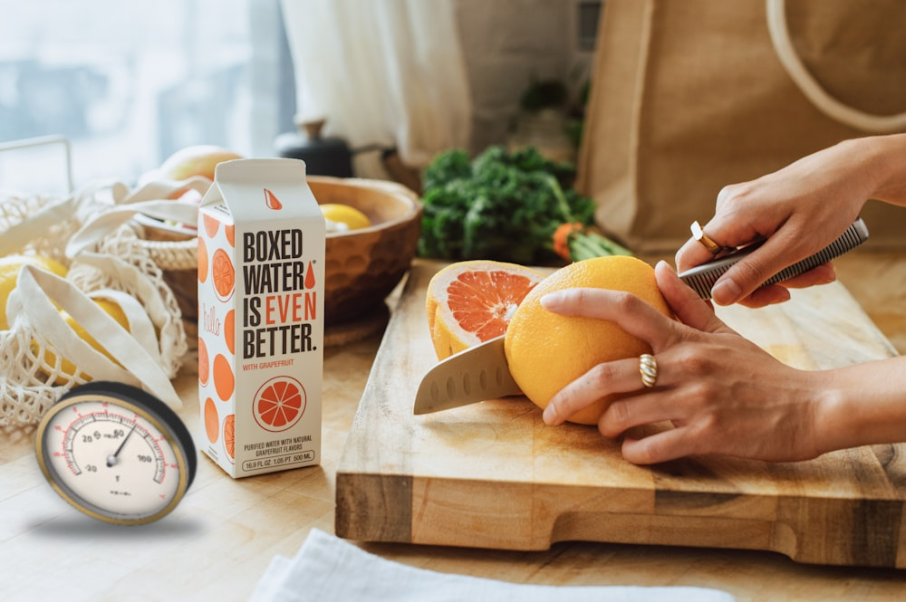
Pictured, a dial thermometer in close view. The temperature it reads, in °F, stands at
70 °F
